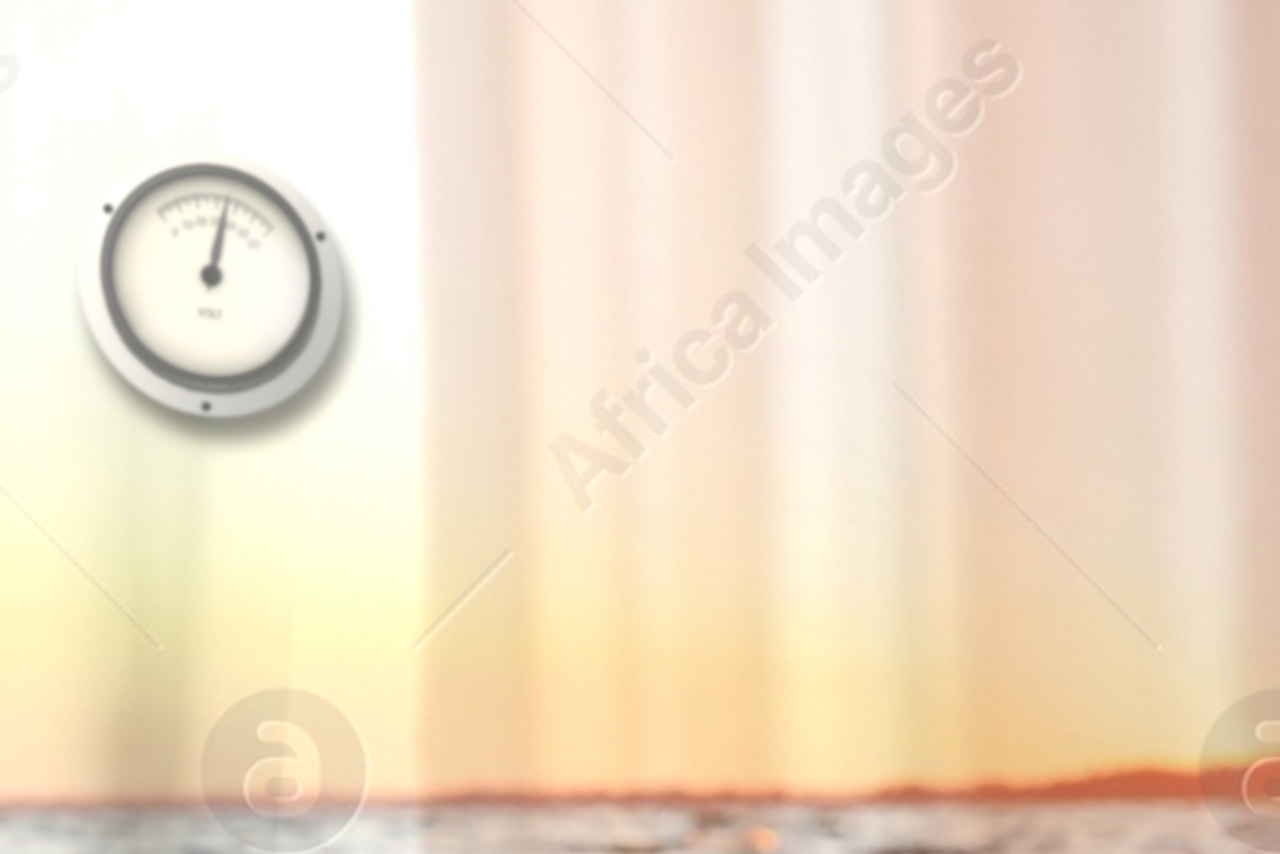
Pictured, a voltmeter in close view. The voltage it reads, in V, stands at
35 V
